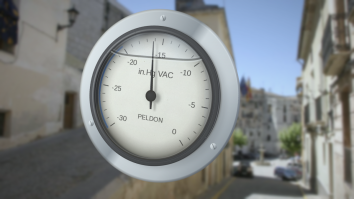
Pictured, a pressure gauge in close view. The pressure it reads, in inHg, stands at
-16 inHg
